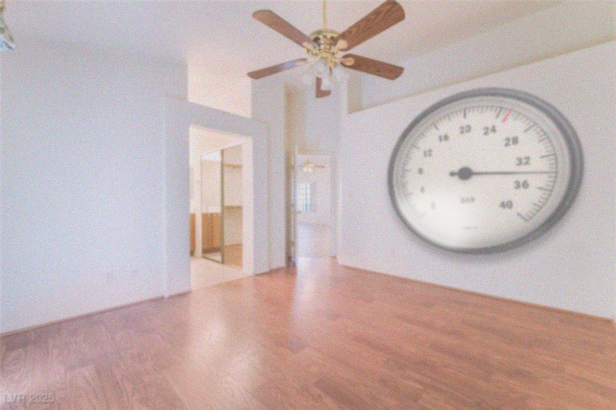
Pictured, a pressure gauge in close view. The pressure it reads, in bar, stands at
34 bar
